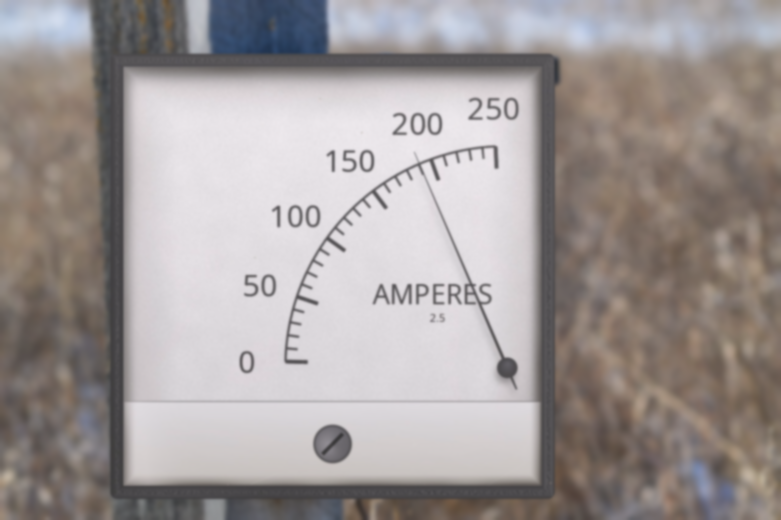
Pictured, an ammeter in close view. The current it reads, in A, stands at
190 A
